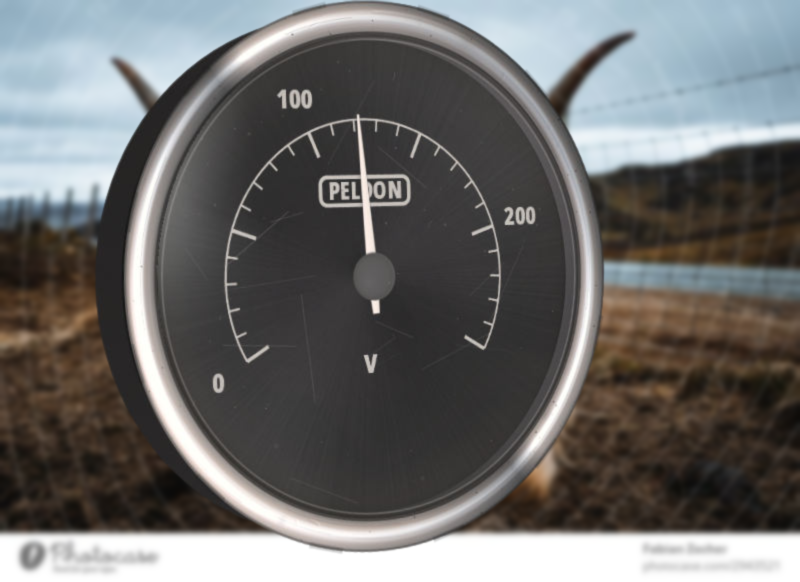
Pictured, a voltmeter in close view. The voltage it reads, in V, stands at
120 V
